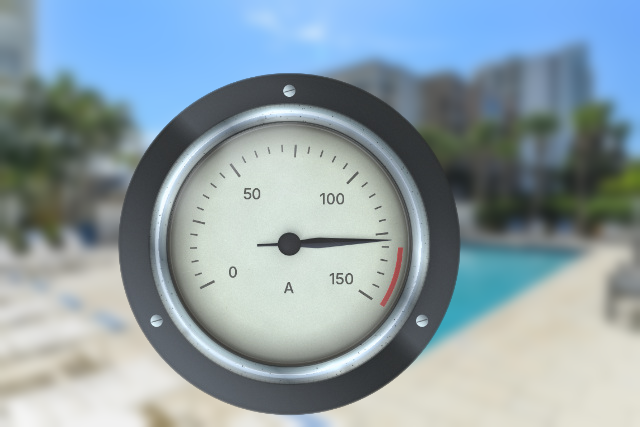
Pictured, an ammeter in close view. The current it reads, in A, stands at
127.5 A
